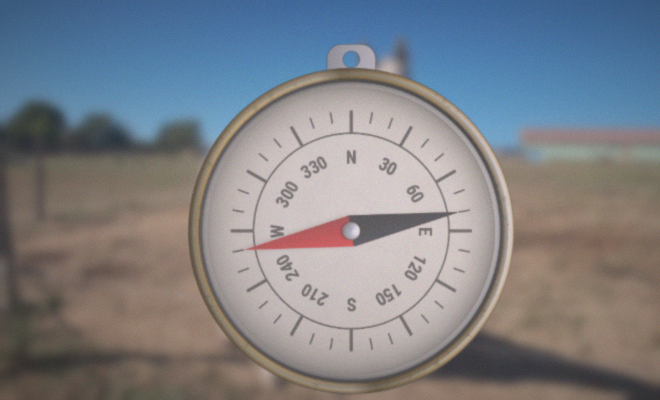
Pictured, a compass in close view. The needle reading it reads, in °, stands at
260 °
